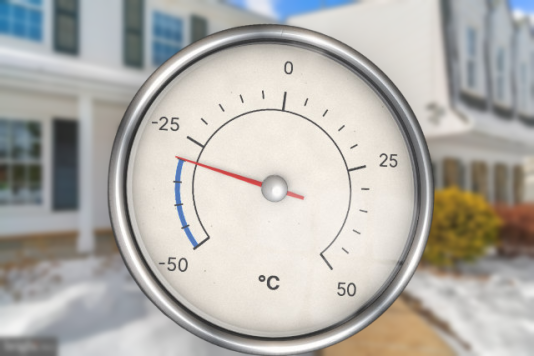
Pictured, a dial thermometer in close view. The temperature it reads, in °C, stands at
-30 °C
